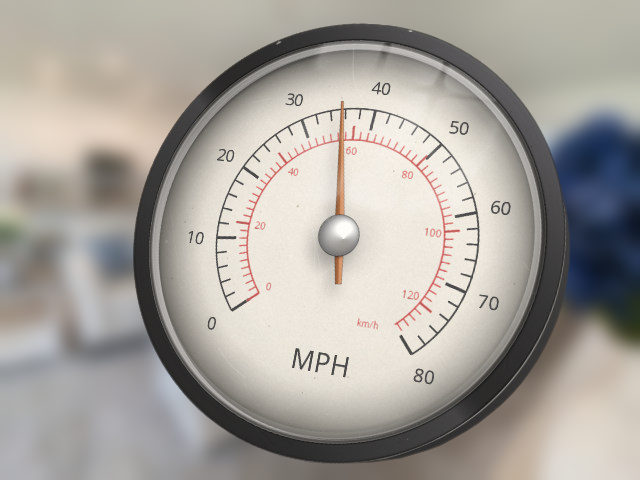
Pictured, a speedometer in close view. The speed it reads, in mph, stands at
36 mph
